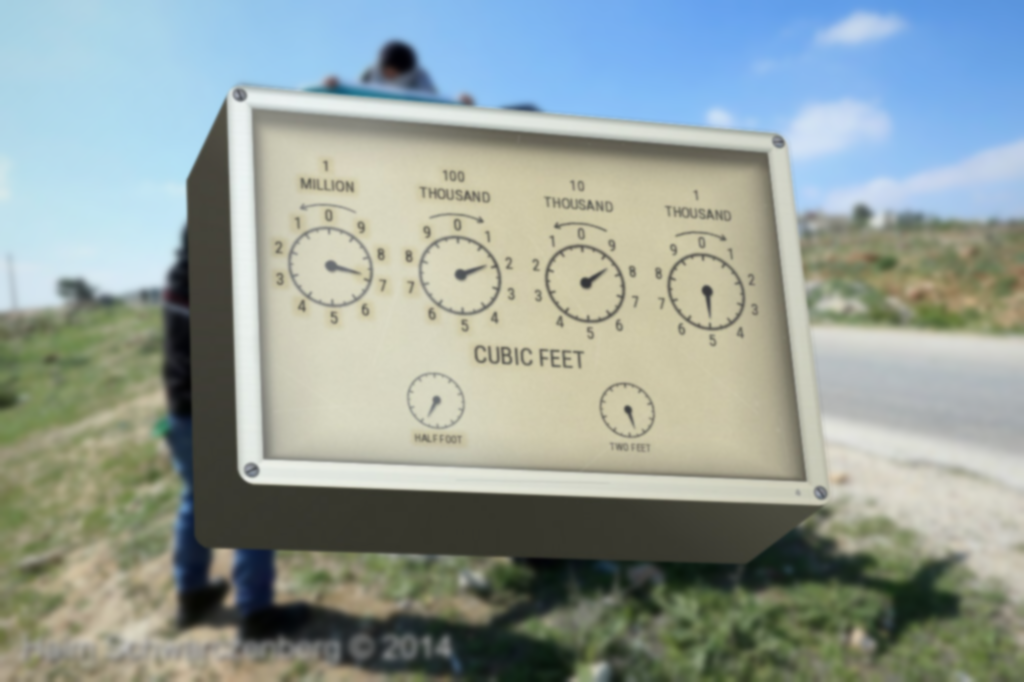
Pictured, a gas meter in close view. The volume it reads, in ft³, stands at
718500 ft³
